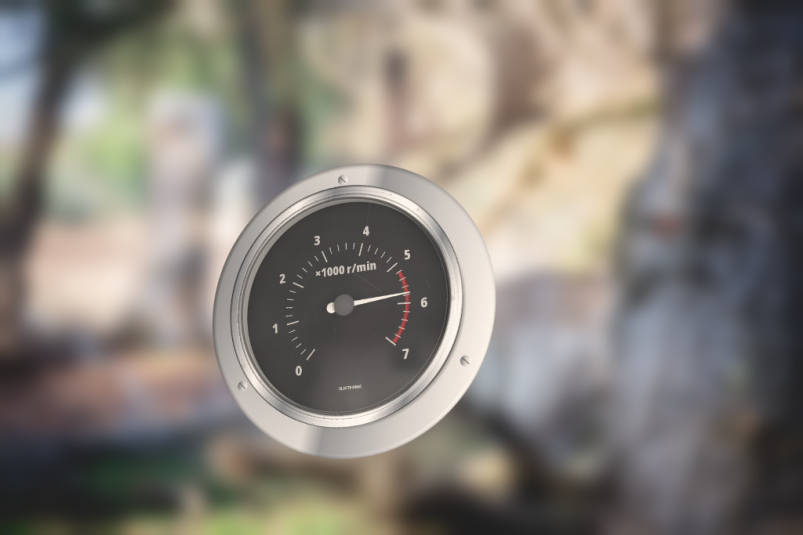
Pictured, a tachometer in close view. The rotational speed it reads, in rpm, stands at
5800 rpm
